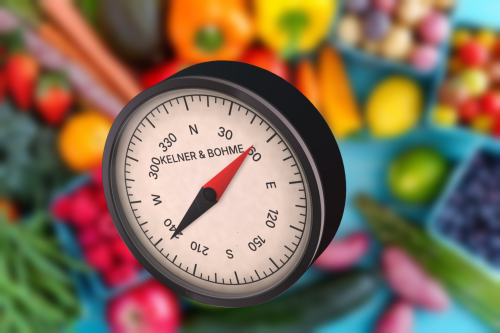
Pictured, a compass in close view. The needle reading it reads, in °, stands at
55 °
